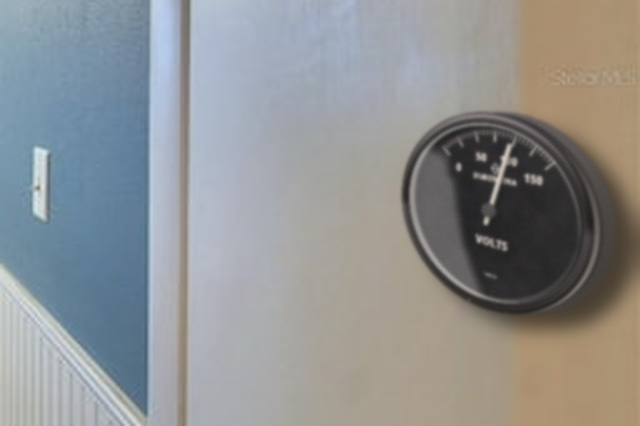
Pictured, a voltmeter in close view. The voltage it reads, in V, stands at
100 V
